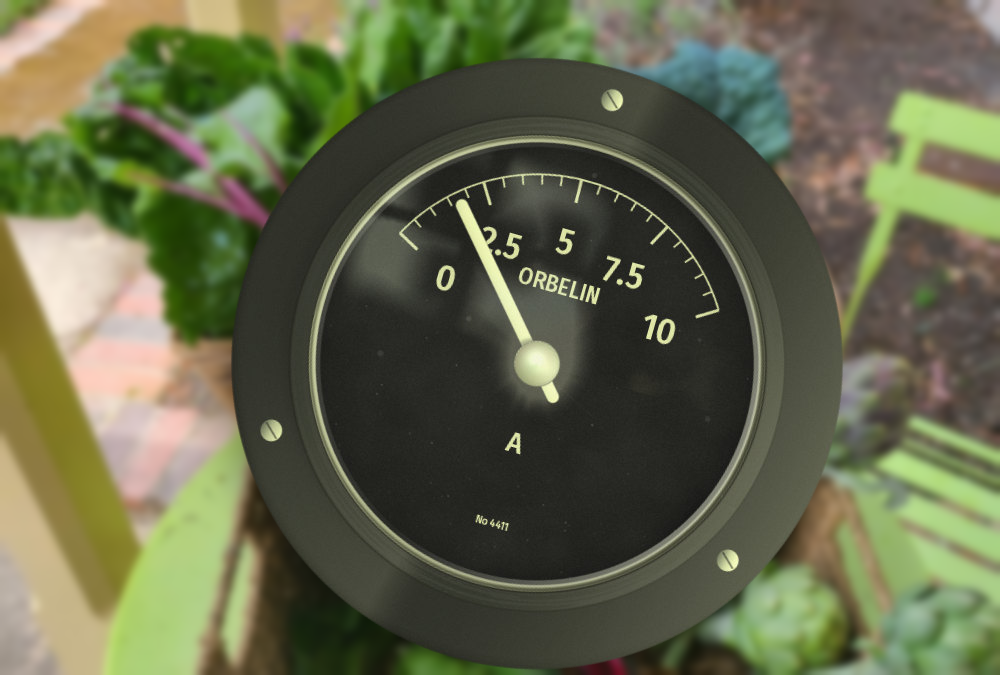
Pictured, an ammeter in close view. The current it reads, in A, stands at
1.75 A
